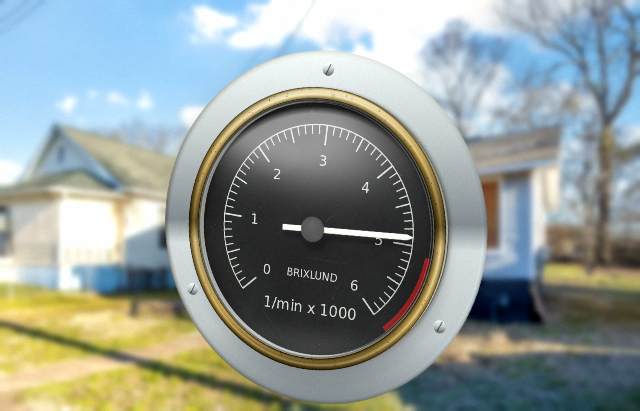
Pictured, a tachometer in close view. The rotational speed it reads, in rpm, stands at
4900 rpm
